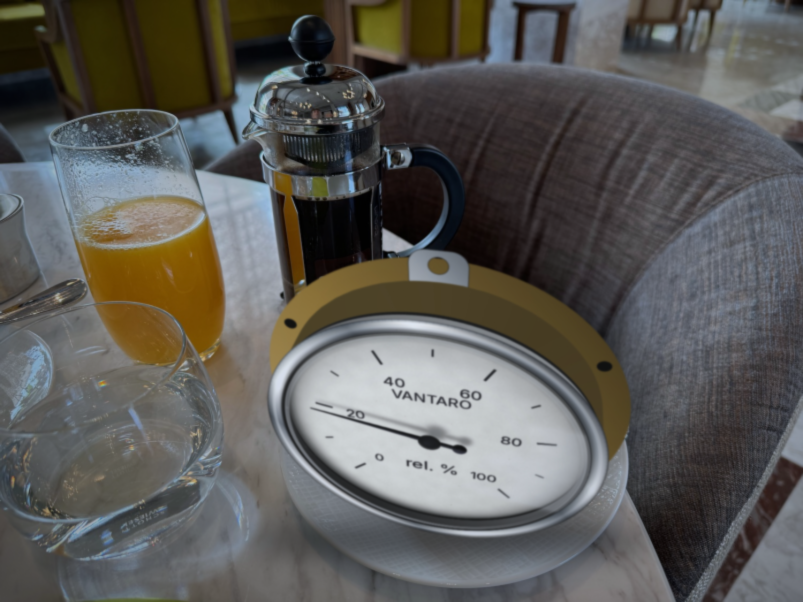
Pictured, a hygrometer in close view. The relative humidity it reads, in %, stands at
20 %
